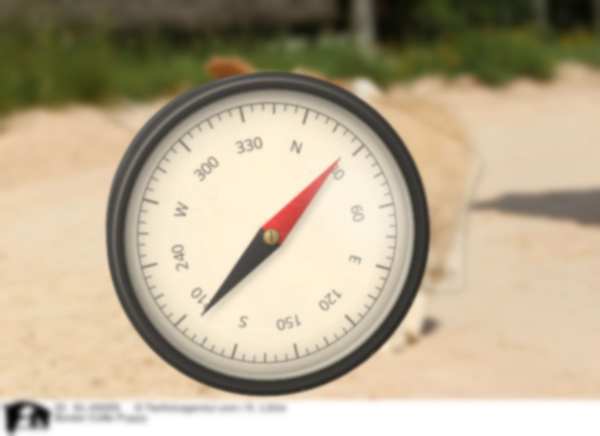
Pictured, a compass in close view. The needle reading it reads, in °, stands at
25 °
